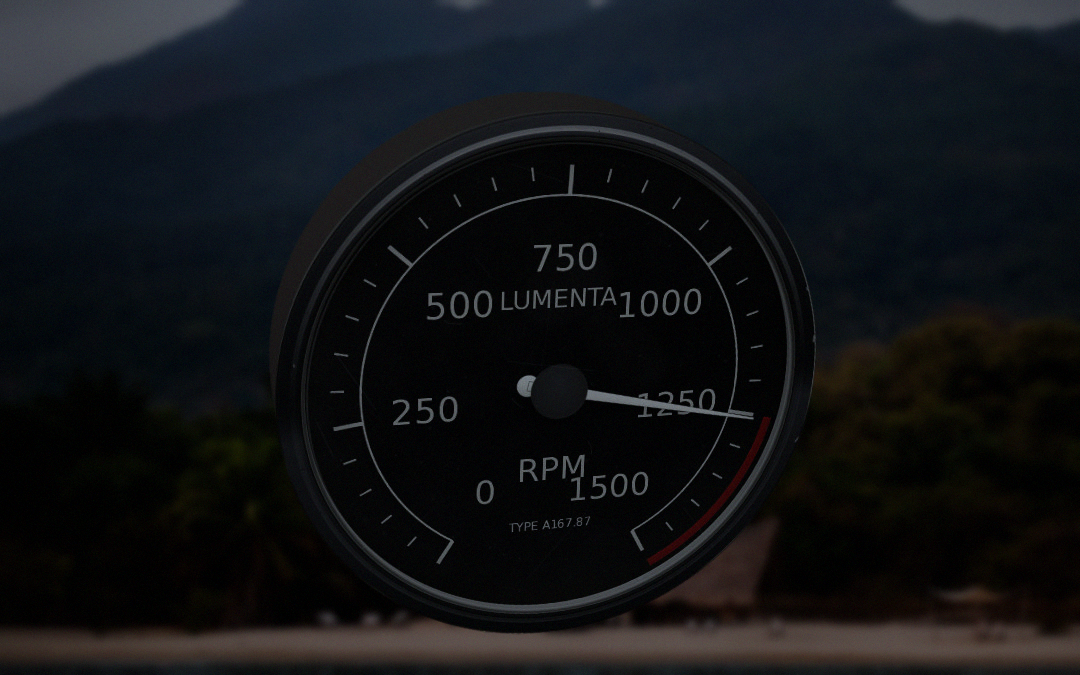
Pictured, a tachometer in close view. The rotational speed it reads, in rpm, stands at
1250 rpm
